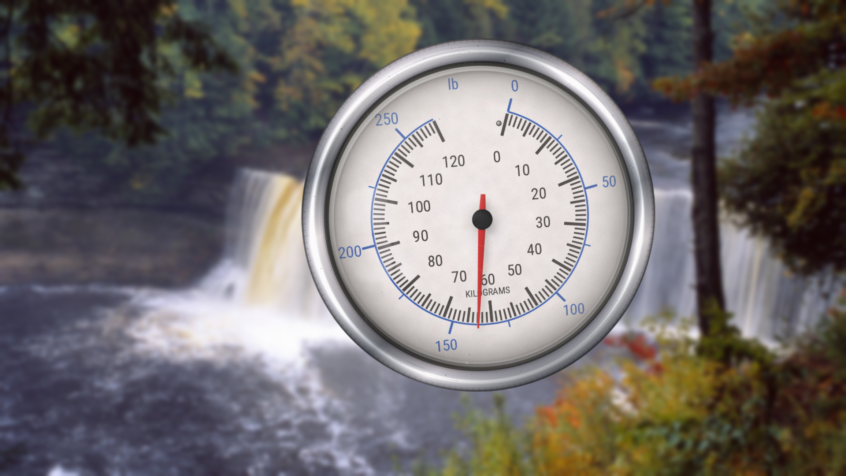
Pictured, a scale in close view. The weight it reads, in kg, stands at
63 kg
